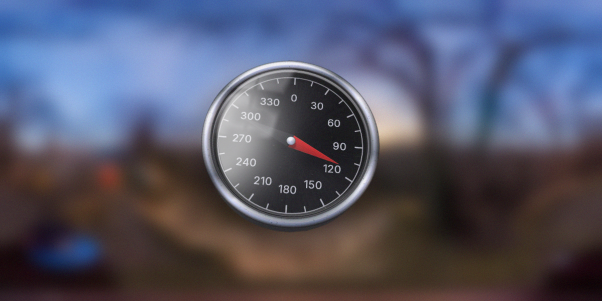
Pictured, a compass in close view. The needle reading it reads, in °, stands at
112.5 °
